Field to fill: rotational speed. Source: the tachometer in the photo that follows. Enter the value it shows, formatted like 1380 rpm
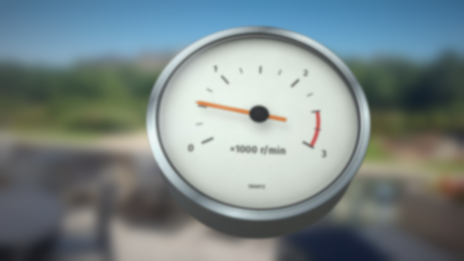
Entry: 500 rpm
